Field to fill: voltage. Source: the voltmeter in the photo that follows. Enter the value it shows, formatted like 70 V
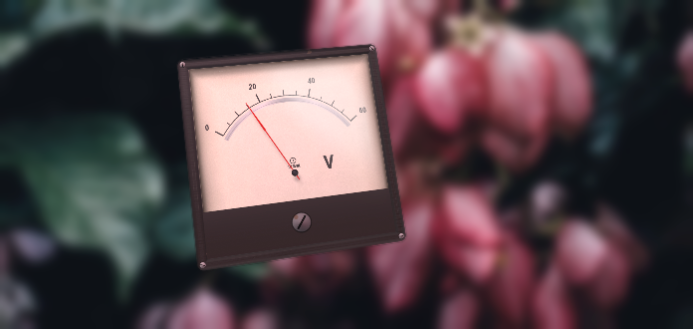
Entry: 15 V
